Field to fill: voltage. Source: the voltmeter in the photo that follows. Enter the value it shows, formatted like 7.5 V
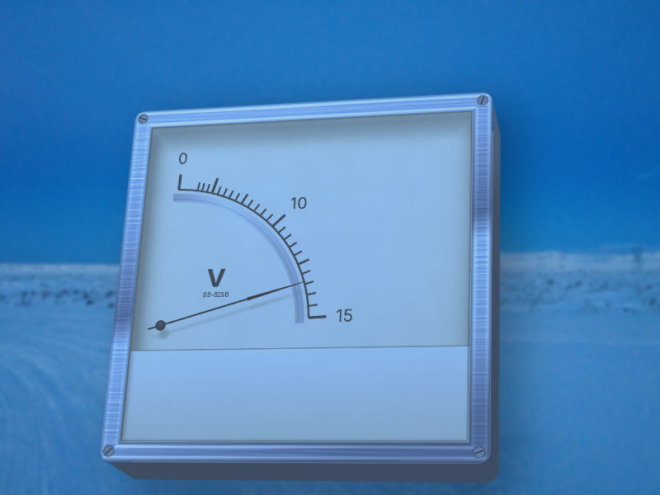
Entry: 13.5 V
